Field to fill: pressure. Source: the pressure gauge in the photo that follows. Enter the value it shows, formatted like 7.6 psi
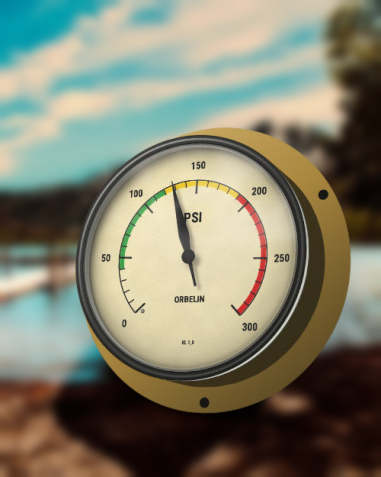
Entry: 130 psi
